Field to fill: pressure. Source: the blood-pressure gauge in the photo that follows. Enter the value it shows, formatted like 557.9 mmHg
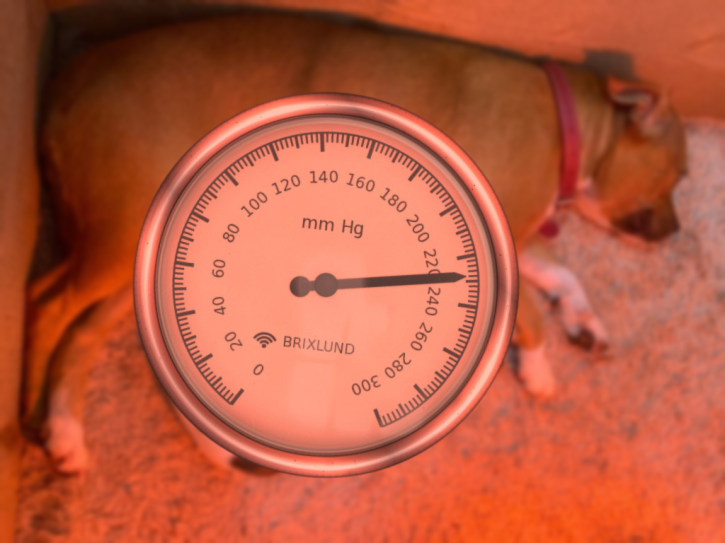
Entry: 228 mmHg
